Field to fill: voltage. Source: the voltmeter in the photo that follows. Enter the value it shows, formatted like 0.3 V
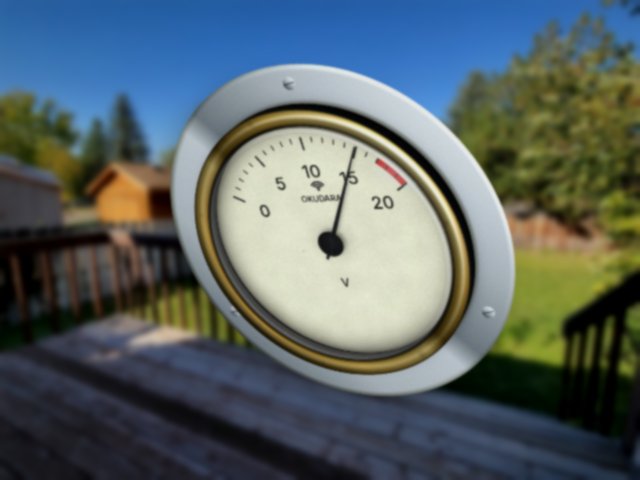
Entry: 15 V
